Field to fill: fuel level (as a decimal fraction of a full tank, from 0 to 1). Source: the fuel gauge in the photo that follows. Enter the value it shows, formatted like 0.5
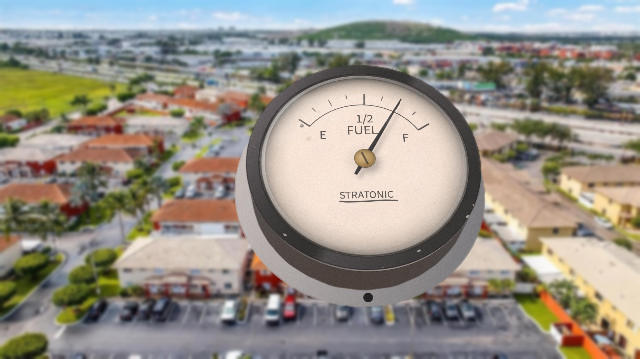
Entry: 0.75
